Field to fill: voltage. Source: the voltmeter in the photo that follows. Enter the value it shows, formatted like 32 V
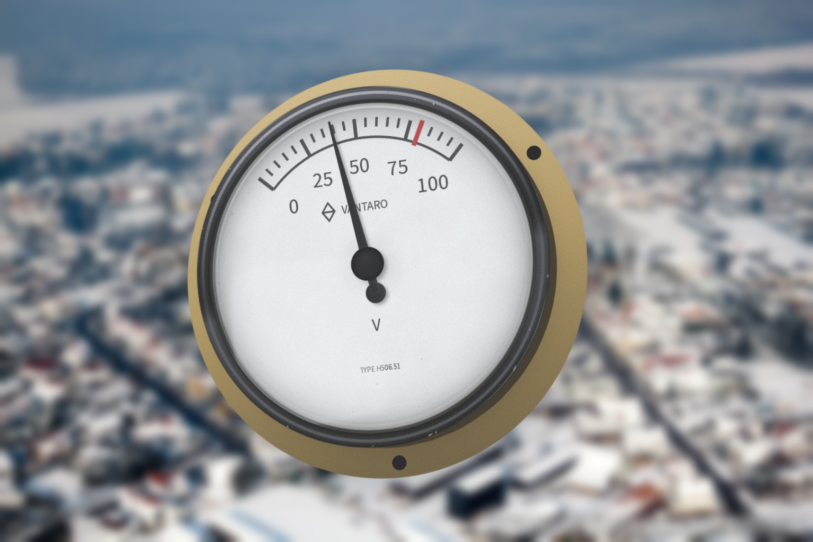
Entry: 40 V
